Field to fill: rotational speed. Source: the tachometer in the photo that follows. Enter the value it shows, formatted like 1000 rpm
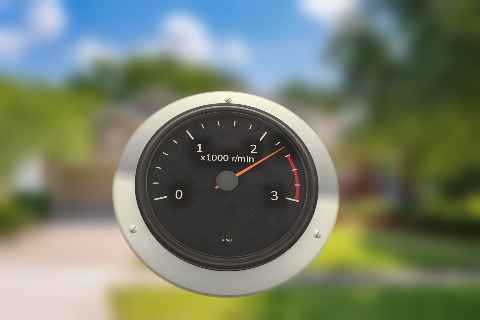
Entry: 2300 rpm
